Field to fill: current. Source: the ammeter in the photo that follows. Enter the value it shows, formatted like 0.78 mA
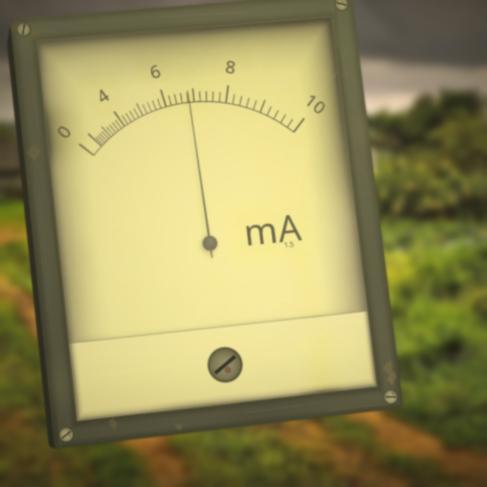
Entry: 6.8 mA
